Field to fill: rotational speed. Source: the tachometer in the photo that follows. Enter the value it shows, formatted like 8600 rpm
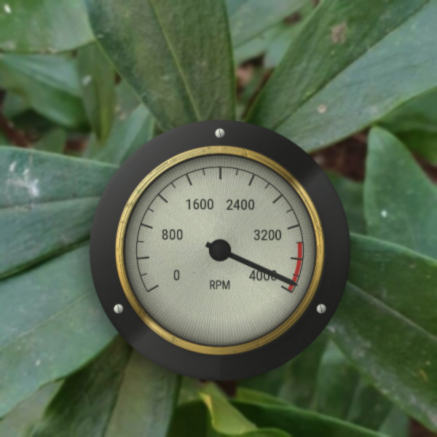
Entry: 3900 rpm
